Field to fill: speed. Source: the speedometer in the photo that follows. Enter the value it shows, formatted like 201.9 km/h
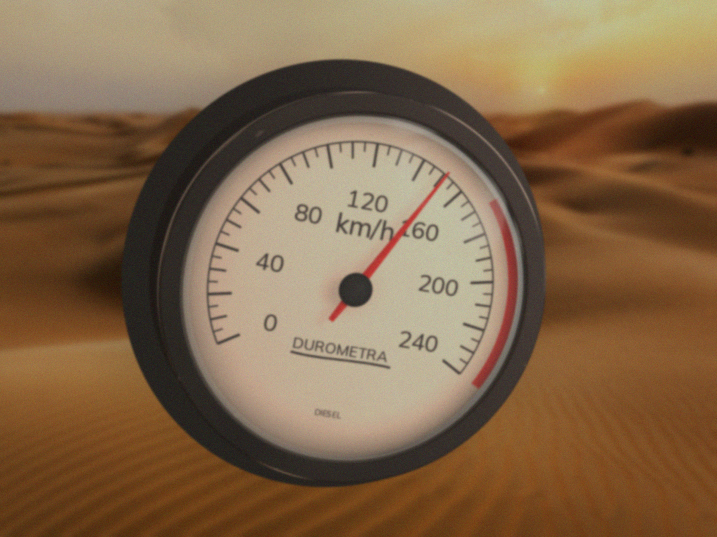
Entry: 150 km/h
